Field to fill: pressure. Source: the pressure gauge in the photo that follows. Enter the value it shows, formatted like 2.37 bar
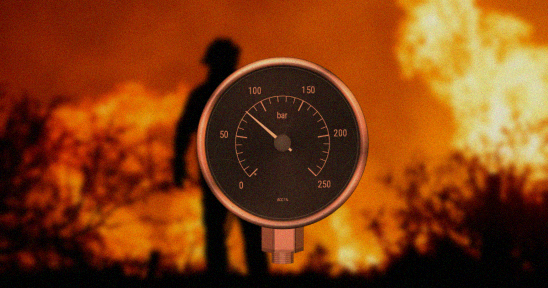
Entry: 80 bar
